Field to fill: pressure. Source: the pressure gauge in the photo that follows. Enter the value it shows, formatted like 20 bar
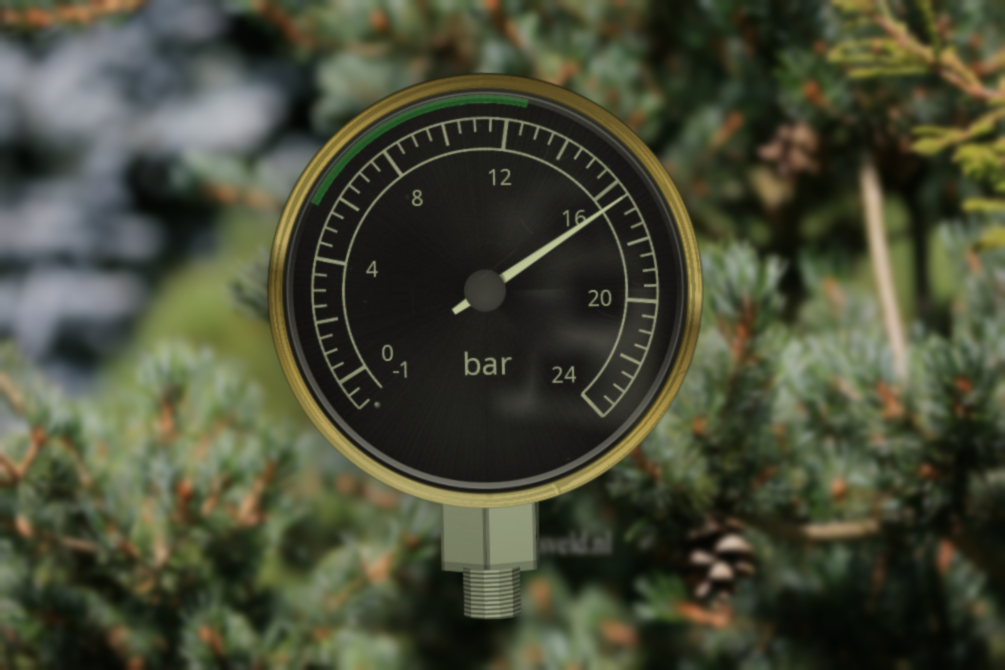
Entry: 16.5 bar
